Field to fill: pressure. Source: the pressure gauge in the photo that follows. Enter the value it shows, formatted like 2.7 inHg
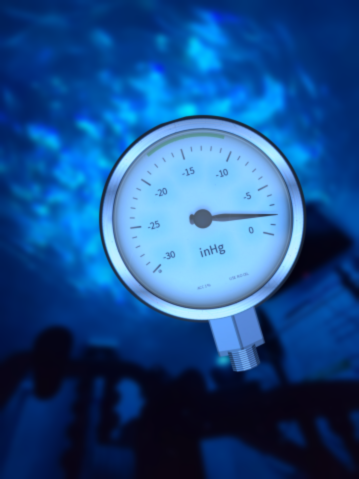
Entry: -2 inHg
